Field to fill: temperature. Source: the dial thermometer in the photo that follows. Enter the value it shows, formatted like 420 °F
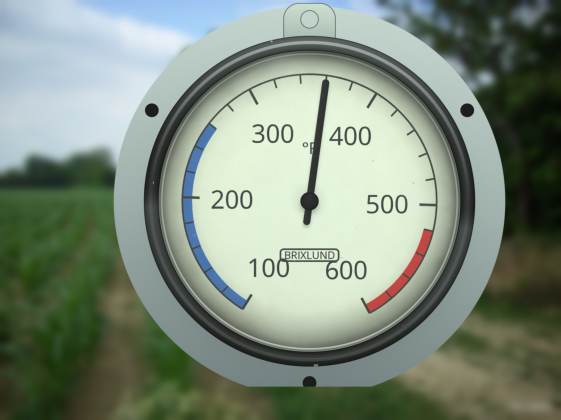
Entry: 360 °F
